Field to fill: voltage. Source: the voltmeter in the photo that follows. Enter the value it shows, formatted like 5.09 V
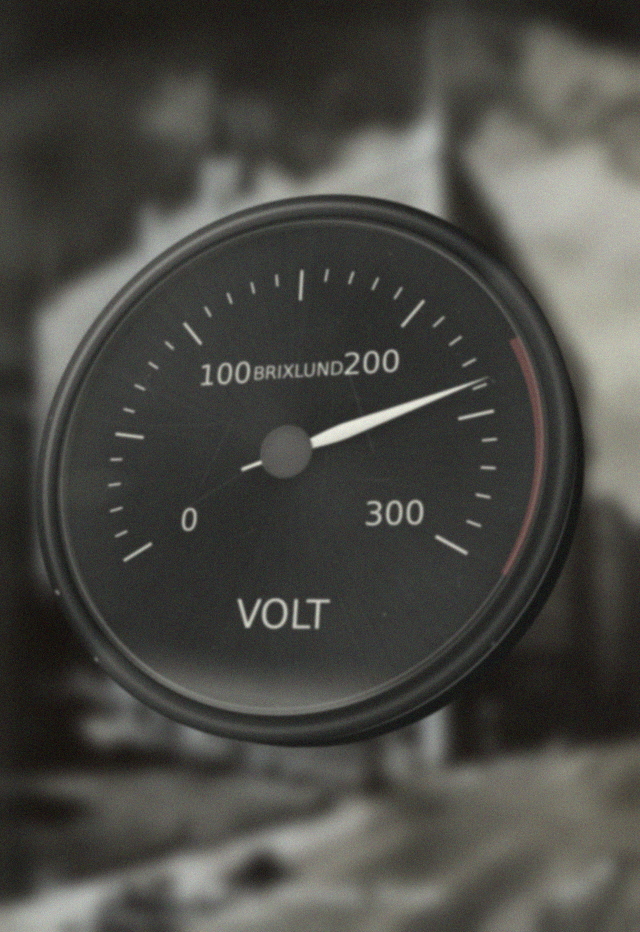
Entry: 240 V
